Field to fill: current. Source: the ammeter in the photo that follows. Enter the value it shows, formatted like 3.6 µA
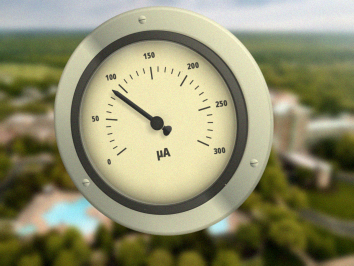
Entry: 90 µA
